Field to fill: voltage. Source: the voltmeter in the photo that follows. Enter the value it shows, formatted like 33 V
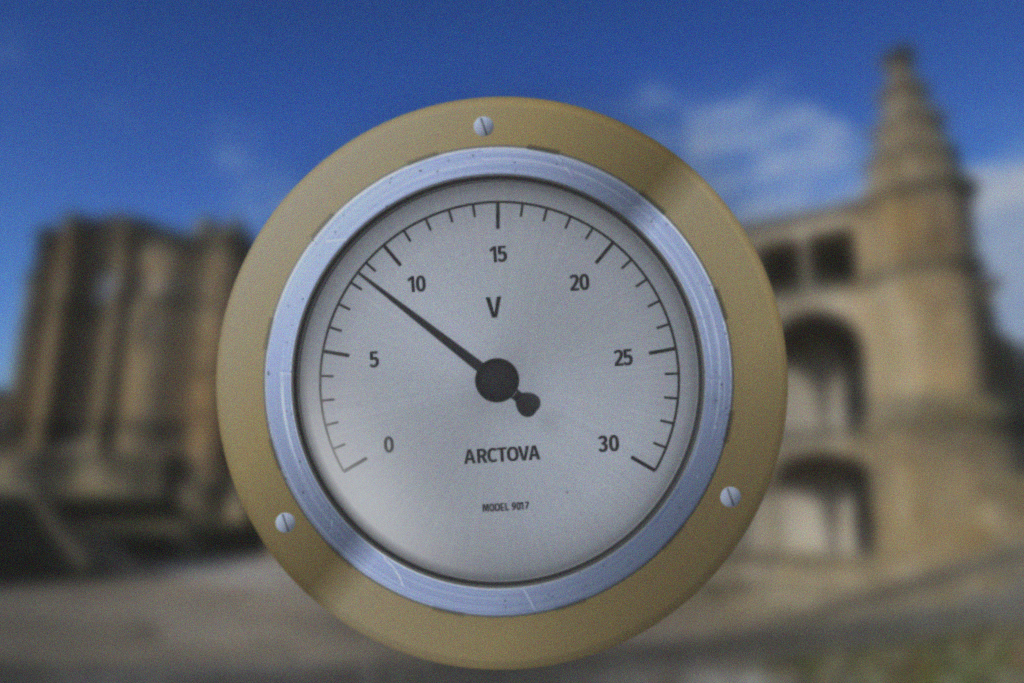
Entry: 8.5 V
